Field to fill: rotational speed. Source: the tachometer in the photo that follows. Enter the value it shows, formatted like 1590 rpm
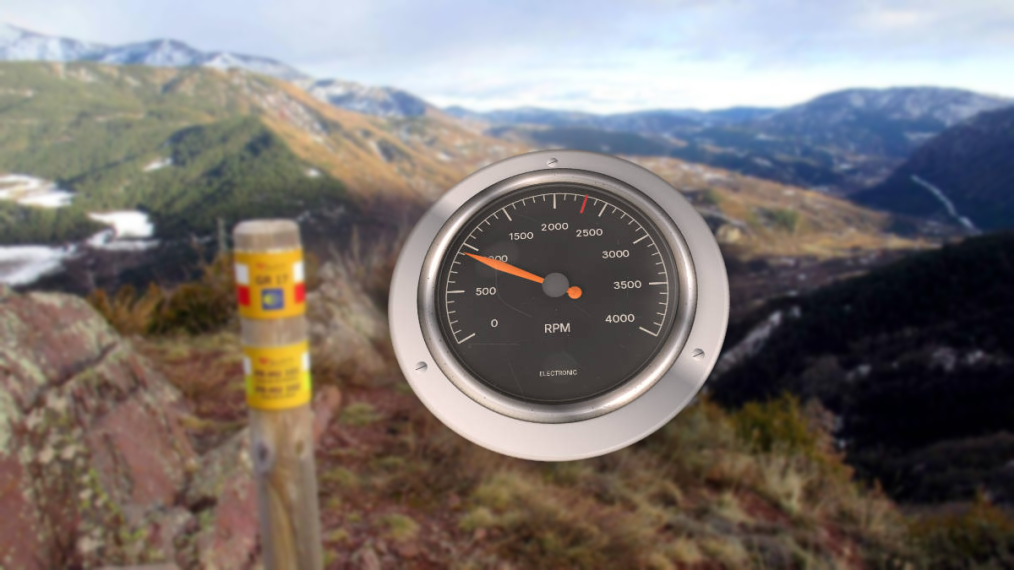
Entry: 900 rpm
